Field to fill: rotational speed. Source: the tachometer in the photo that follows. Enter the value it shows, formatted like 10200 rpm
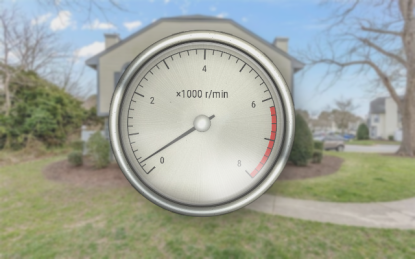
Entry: 300 rpm
